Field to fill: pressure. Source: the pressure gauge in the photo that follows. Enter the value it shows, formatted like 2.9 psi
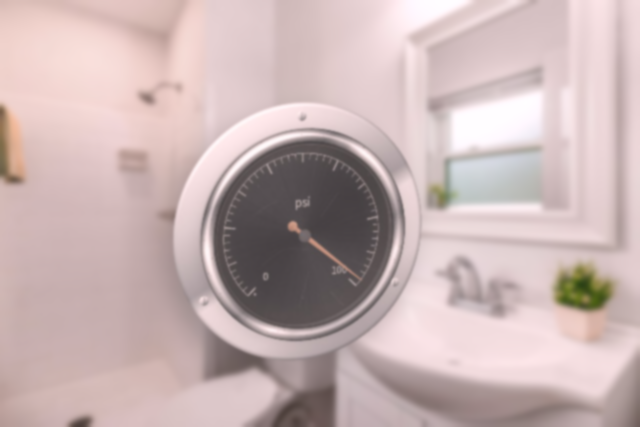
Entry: 98 psi
